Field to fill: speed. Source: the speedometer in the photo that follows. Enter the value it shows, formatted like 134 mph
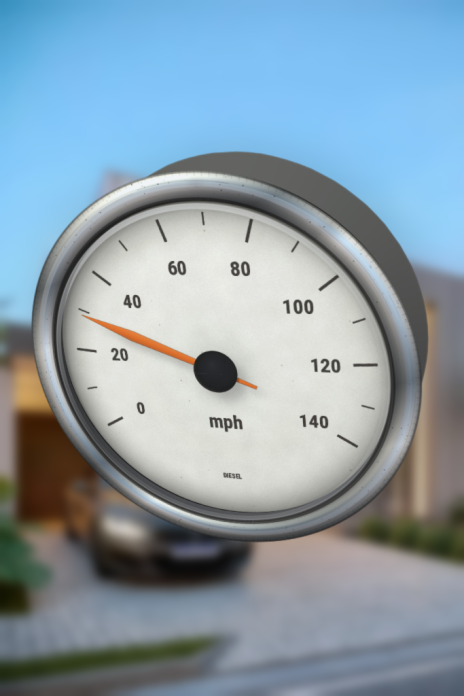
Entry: 30 mph
